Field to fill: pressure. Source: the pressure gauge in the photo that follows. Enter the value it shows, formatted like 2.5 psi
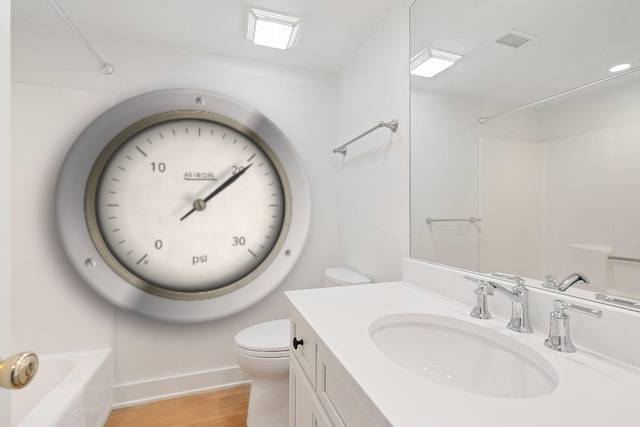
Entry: 20.5 psi
